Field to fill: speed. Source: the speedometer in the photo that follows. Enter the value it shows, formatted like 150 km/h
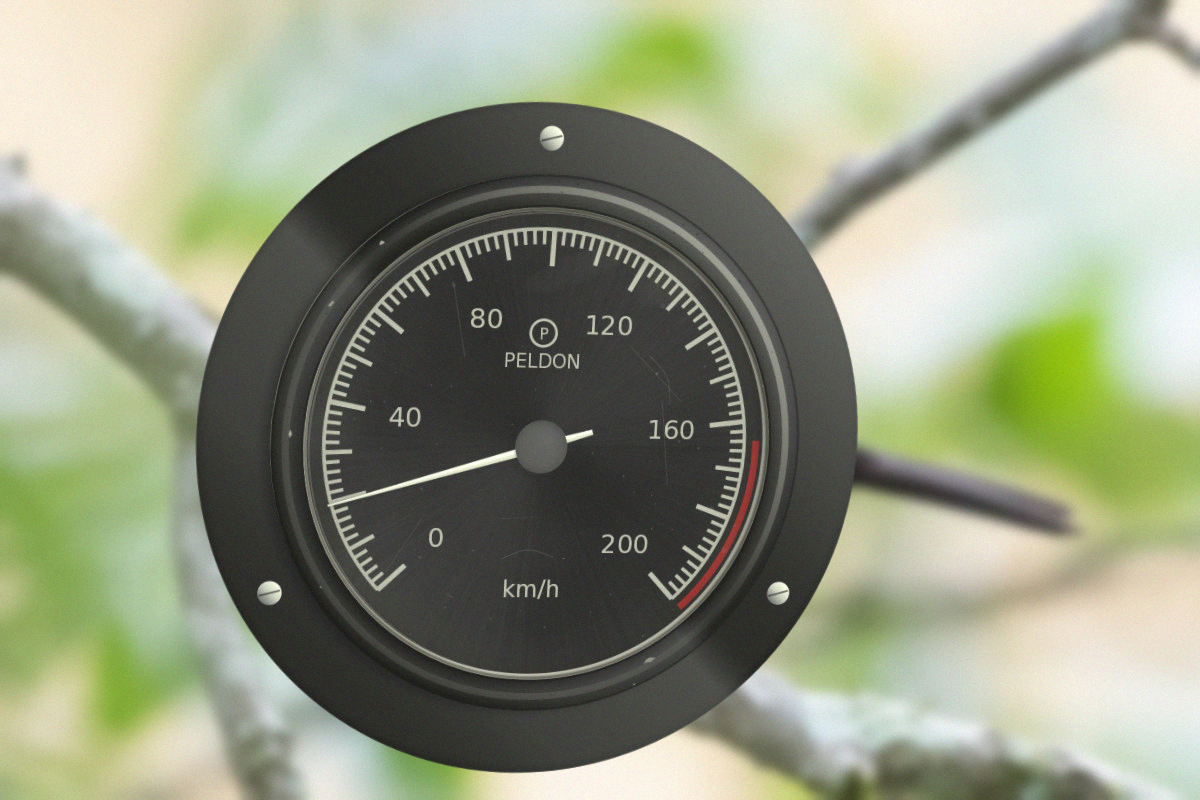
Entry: 20 km/h
